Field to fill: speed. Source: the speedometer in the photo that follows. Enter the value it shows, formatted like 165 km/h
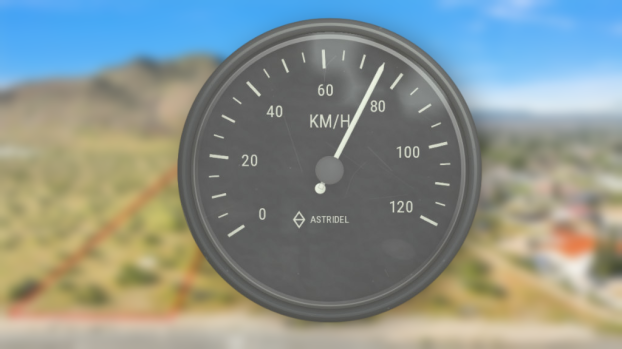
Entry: 75 km/h
